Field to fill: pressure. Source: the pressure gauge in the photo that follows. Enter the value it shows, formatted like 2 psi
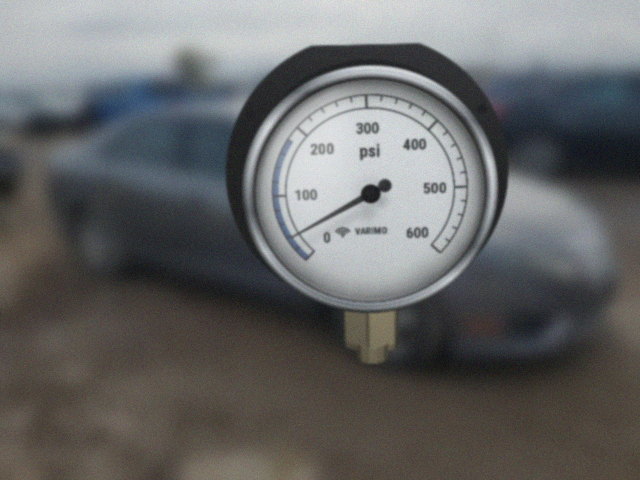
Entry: 40 psi
